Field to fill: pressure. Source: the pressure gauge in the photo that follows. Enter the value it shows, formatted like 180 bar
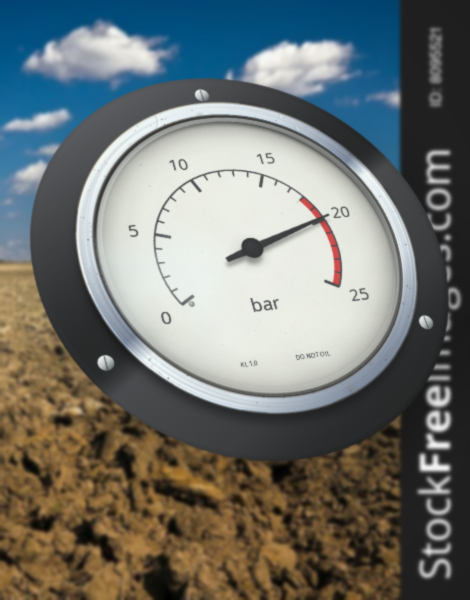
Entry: 20 bar
